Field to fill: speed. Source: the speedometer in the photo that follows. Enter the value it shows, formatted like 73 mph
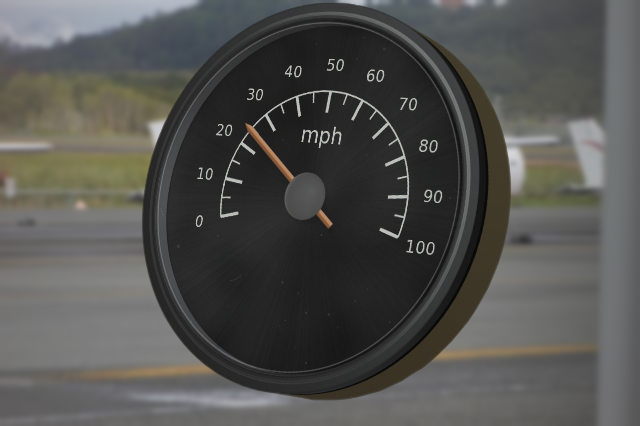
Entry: 25 mph
